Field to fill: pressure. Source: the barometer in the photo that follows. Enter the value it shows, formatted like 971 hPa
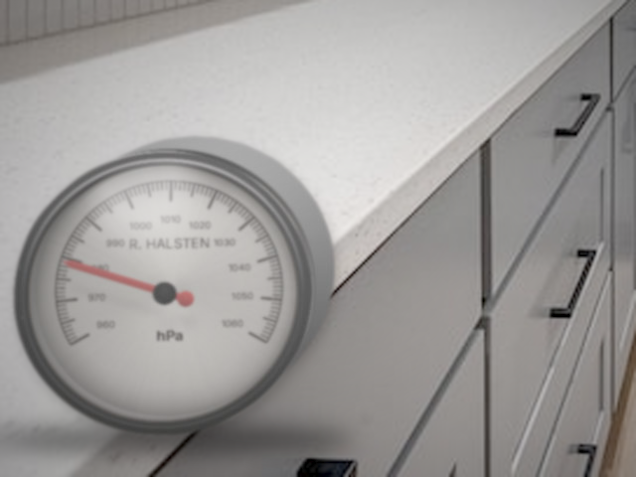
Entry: 980 hPa
